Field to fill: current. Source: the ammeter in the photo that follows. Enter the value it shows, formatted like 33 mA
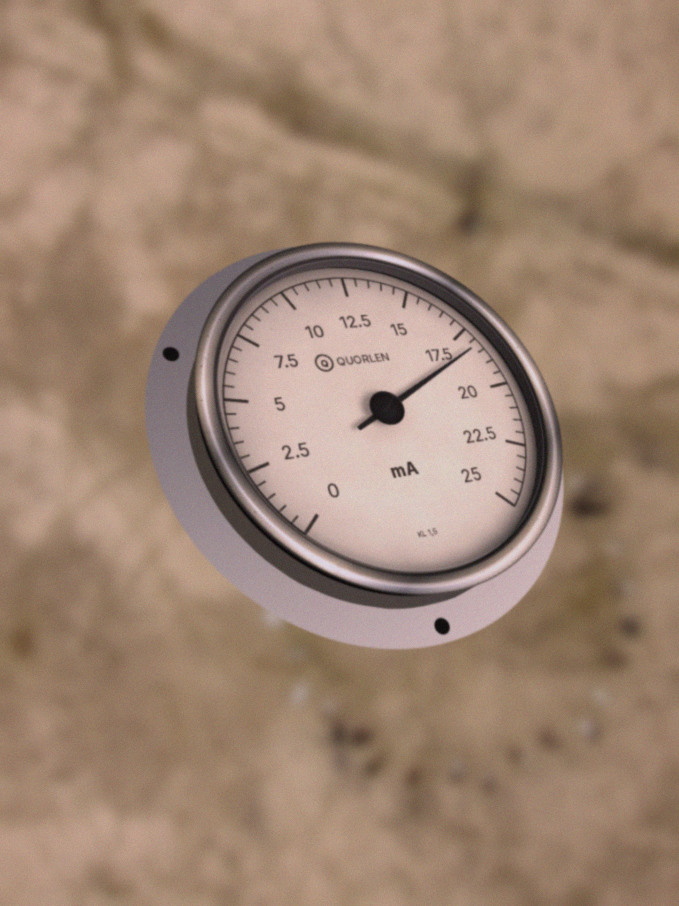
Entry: 18.25 mA
